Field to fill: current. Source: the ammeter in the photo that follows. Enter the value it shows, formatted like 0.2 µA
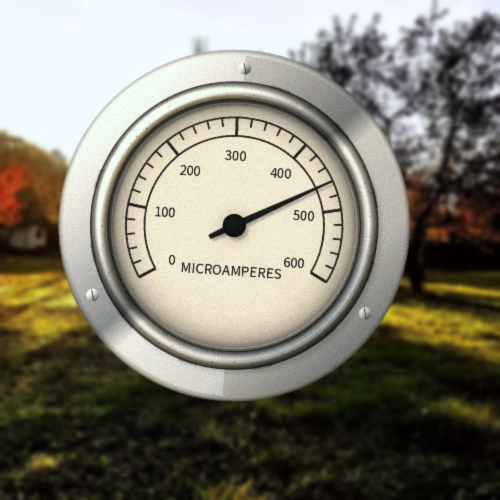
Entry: 460 µA
